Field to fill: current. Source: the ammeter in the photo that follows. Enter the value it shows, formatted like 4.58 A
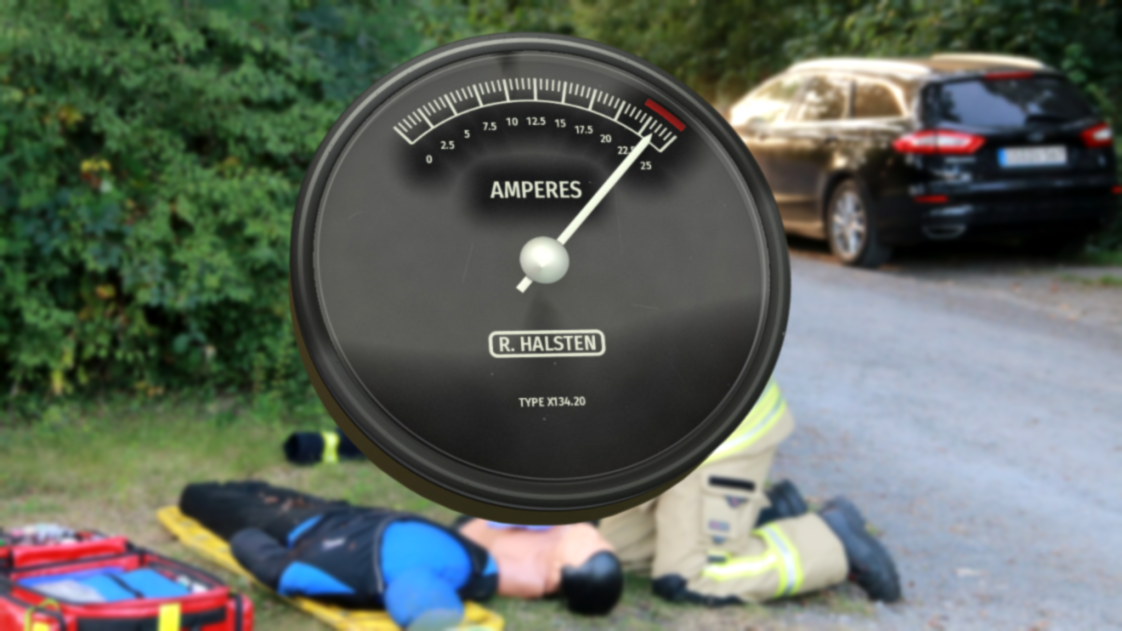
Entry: 23.5 A
